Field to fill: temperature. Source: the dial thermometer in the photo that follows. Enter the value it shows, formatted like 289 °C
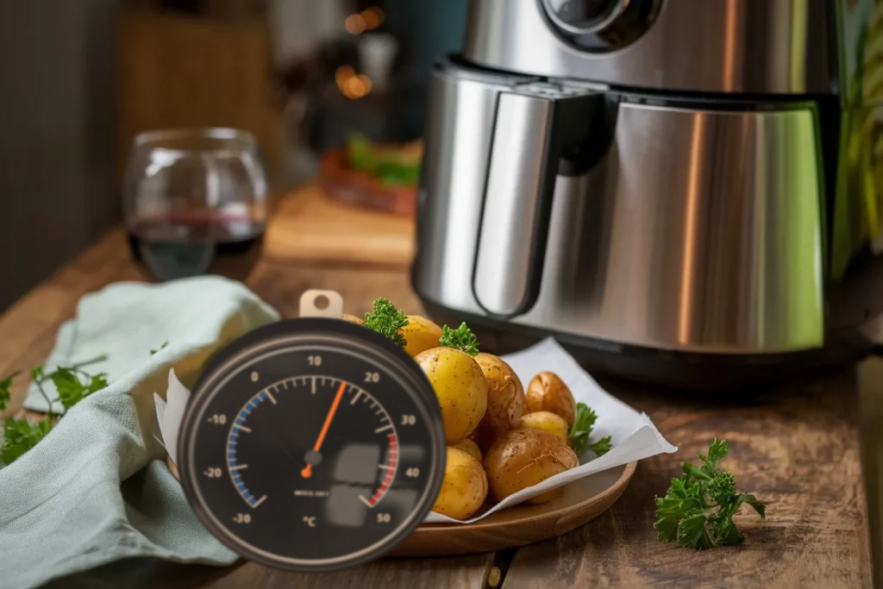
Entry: 16 °C
